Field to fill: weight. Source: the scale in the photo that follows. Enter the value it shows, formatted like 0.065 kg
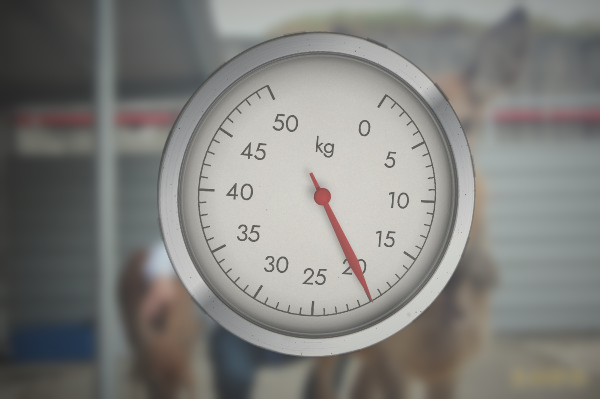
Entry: 20 kg
